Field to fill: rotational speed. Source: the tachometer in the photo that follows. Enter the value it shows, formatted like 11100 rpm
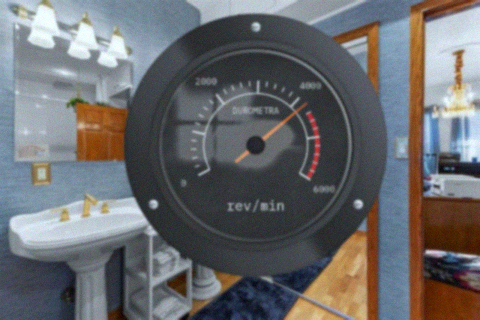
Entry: 4200 rpm
